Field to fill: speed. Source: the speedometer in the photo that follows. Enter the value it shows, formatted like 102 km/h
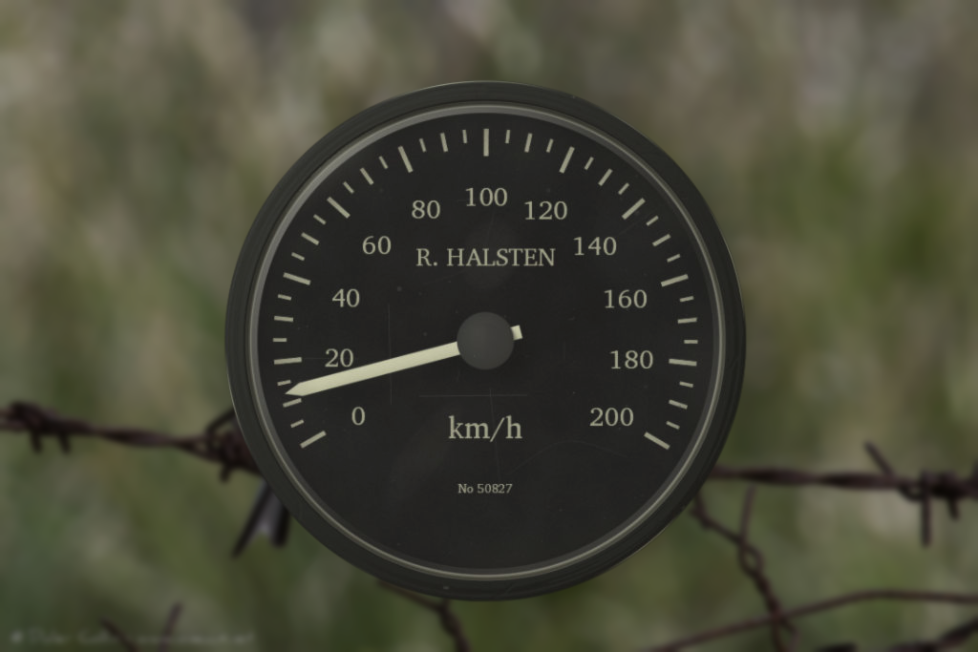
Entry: 12.5 km/h
